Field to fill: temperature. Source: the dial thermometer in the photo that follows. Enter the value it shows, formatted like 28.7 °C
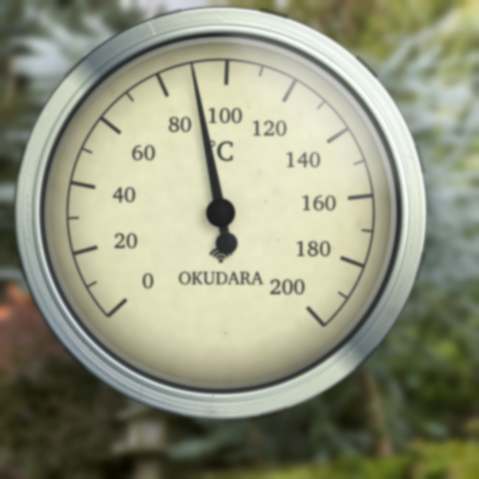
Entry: 90 °C
